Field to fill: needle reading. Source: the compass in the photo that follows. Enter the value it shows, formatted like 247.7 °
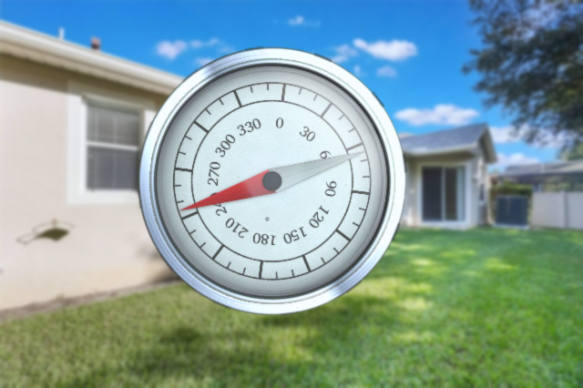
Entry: 245 °
